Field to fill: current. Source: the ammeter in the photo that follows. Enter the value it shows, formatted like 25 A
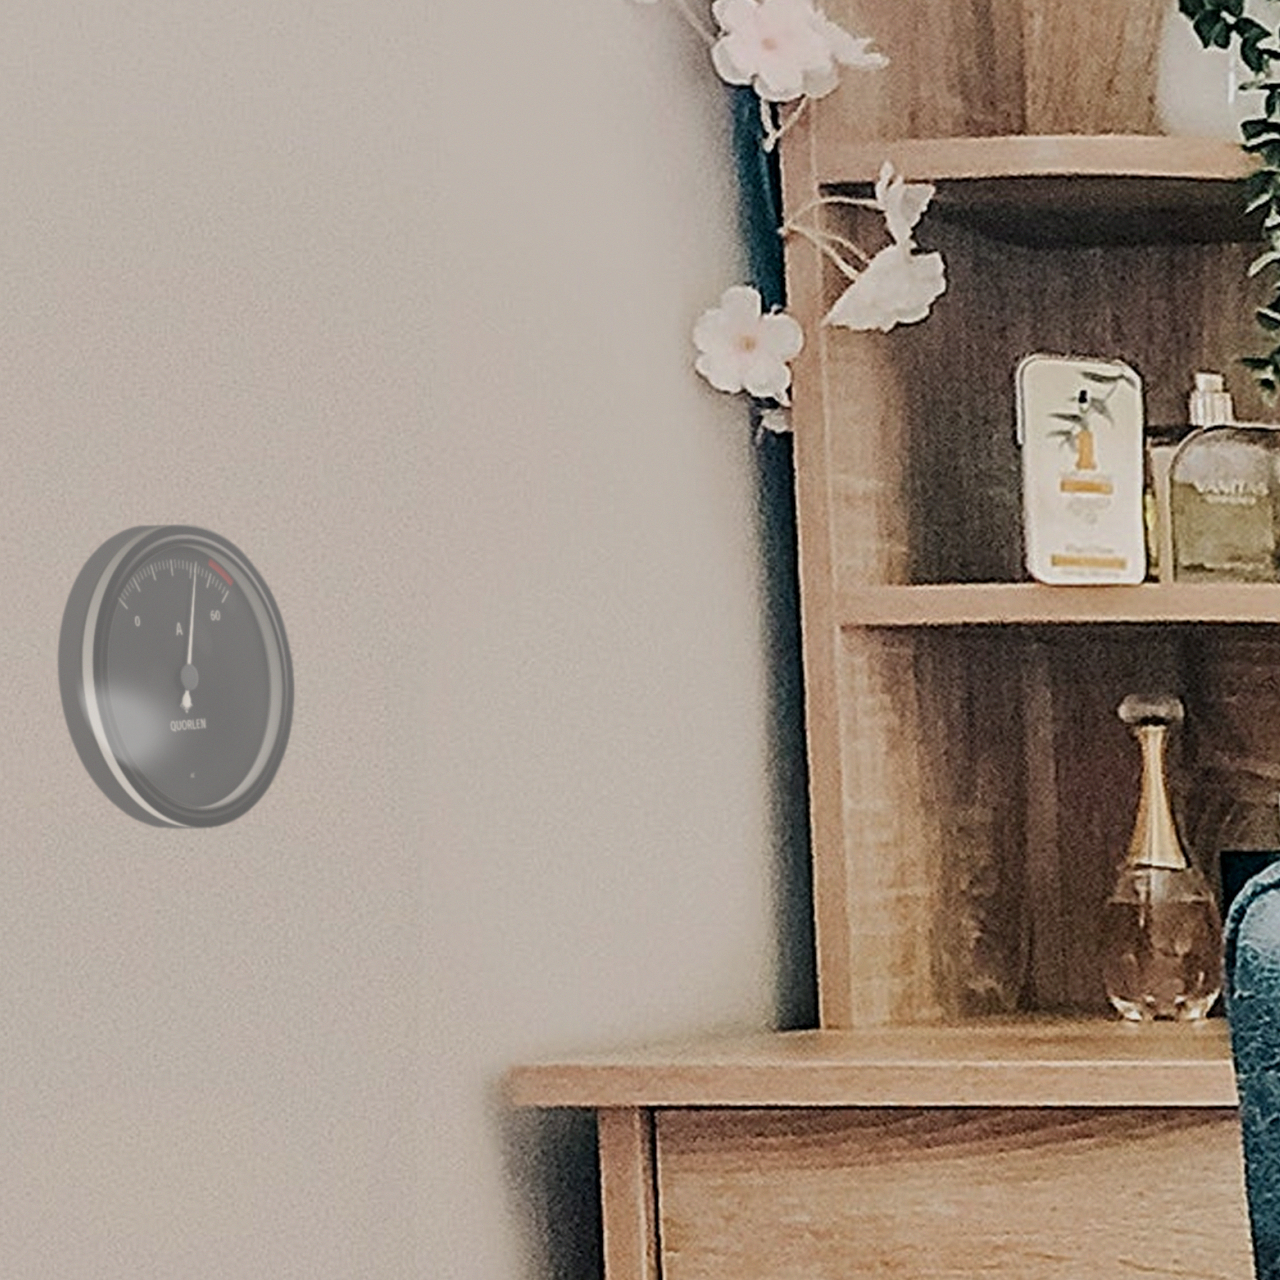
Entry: 40 A
